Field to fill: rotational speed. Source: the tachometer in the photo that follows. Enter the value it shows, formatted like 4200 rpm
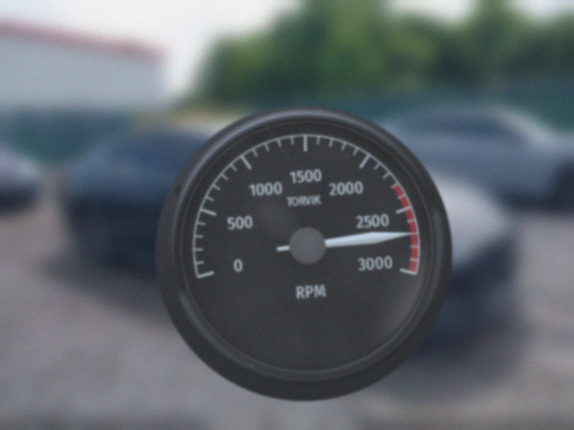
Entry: 2700 rpm
